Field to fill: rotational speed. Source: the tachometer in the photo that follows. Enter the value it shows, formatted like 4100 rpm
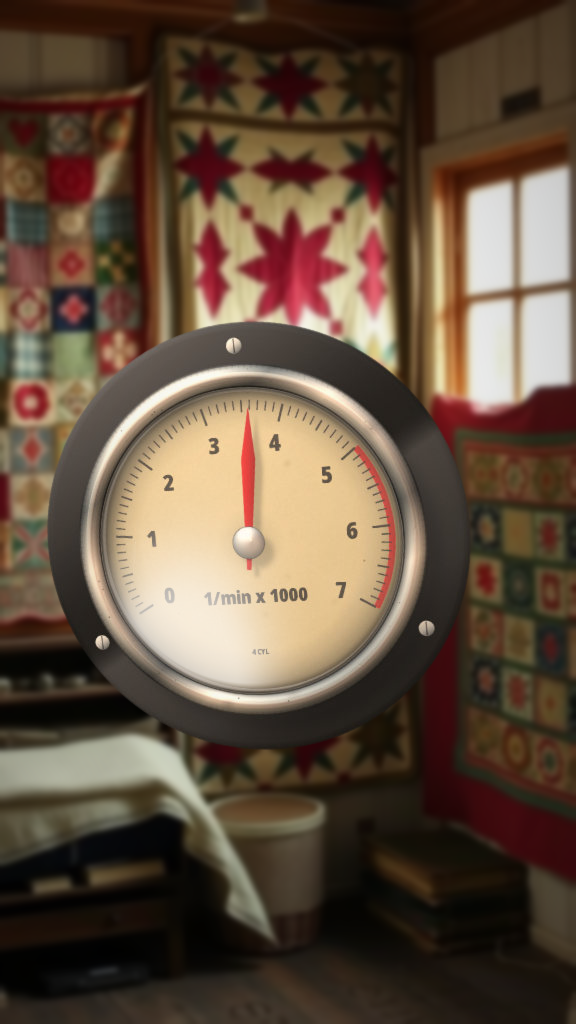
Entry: 3600 rpm
